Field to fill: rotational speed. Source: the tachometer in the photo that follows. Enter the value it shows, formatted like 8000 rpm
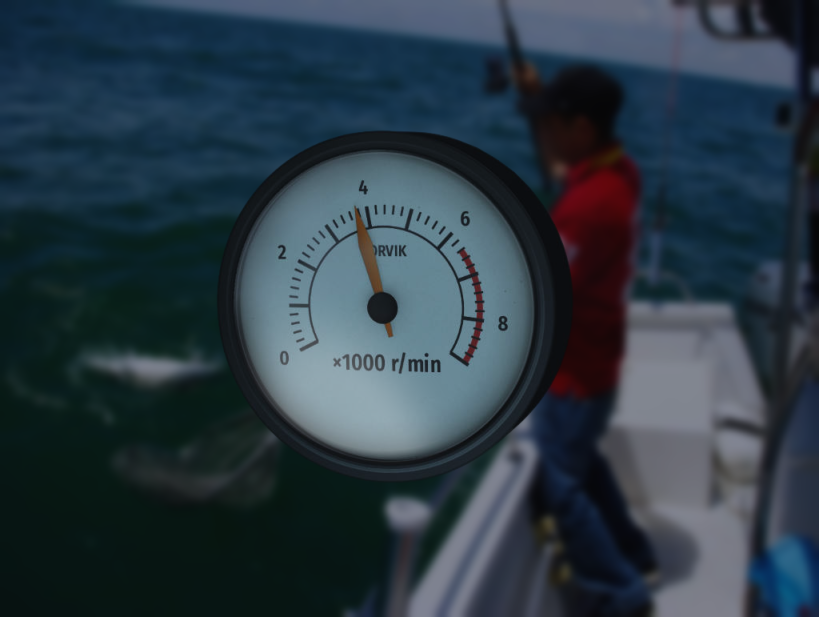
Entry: 3800 rpm
